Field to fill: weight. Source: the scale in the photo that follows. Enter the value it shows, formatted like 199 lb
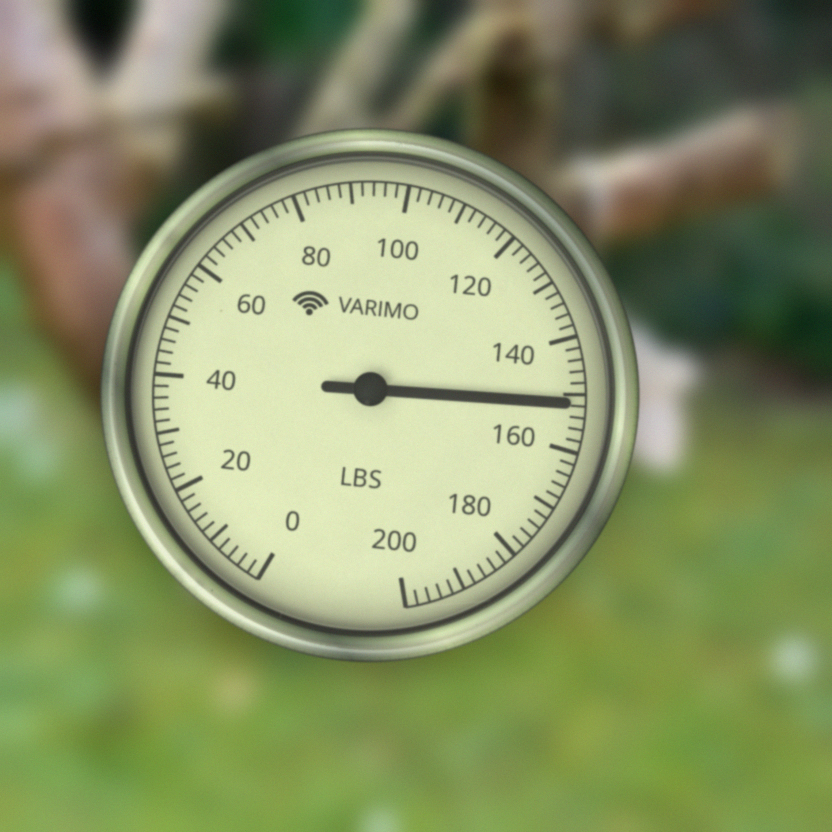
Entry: 152 lb
